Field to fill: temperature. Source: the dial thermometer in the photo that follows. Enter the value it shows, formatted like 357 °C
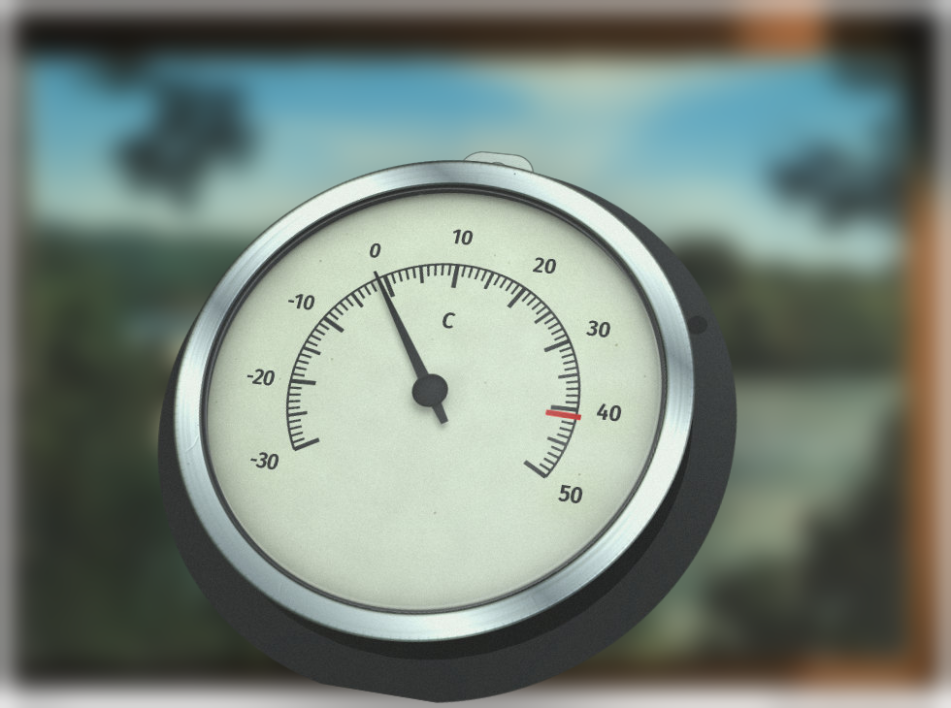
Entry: -1 °C
